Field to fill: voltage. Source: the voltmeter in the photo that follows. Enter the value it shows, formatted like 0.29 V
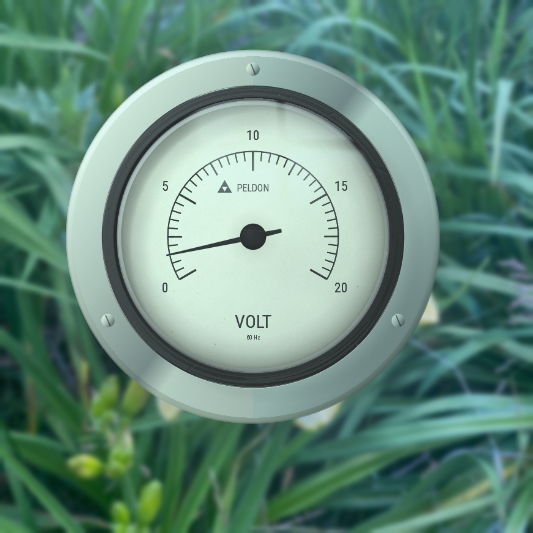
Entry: 1.5 V
